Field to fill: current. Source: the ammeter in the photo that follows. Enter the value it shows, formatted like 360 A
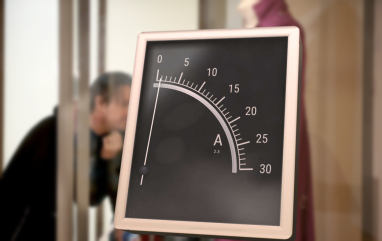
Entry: 1 A
